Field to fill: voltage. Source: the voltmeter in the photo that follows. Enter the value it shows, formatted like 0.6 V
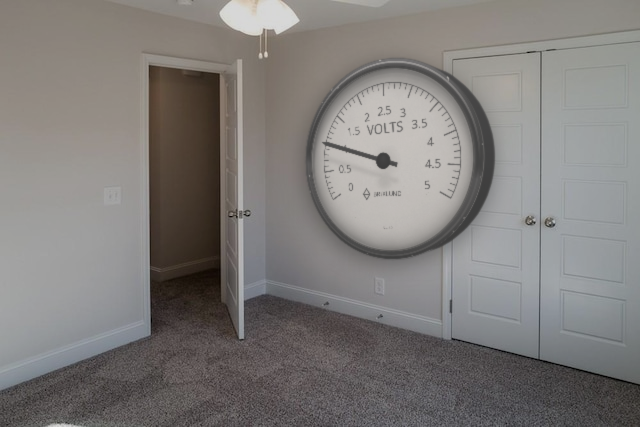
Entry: 1 V
